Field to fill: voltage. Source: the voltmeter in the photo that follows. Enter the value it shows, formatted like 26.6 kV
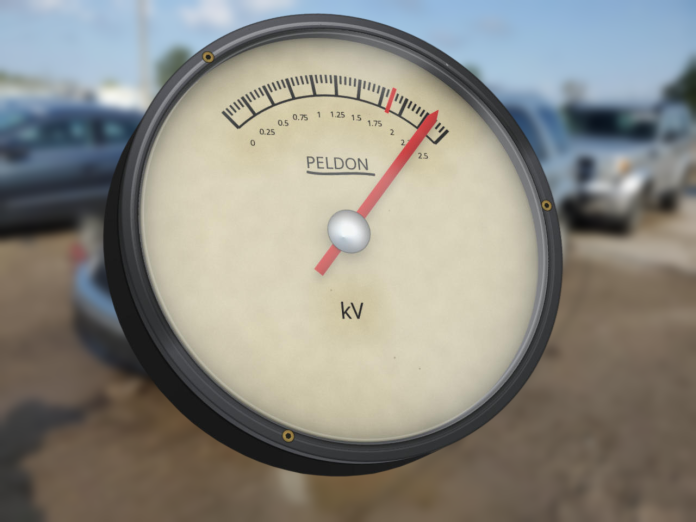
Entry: 2.3 kV
